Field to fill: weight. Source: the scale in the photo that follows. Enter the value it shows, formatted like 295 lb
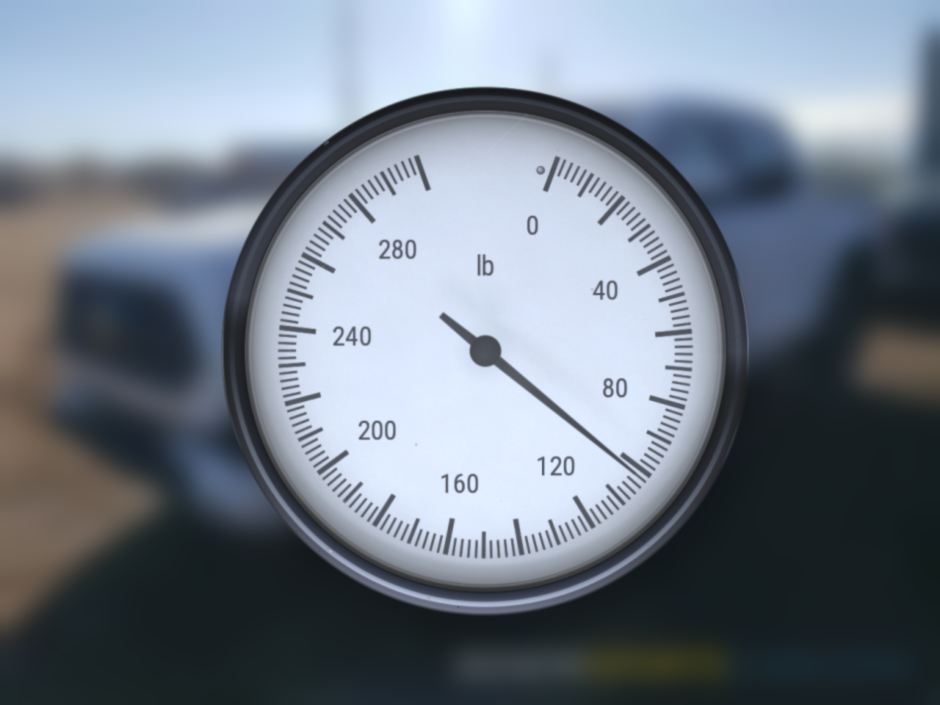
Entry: 102 lb
